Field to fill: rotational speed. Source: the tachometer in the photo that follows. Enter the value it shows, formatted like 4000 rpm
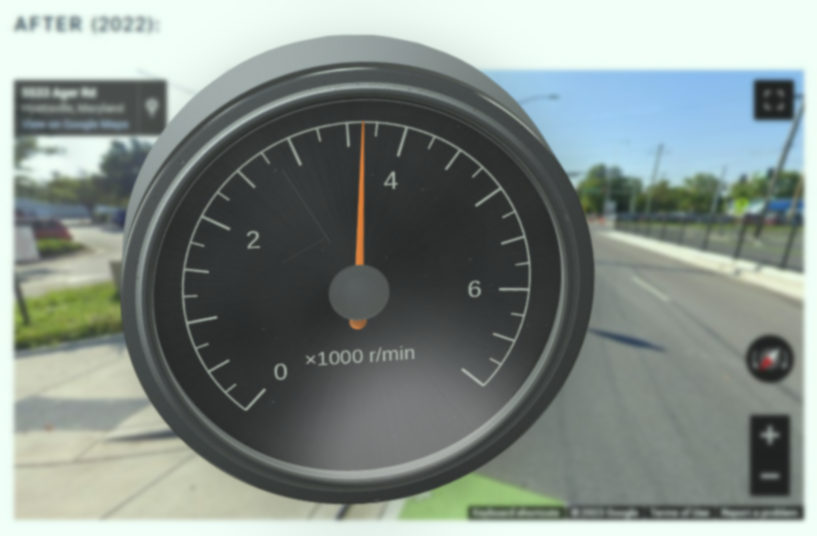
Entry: 3625 rpm
